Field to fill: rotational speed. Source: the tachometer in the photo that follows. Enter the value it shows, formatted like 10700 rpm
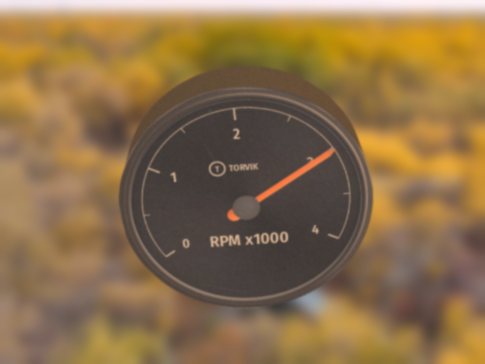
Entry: 3000 rpm
